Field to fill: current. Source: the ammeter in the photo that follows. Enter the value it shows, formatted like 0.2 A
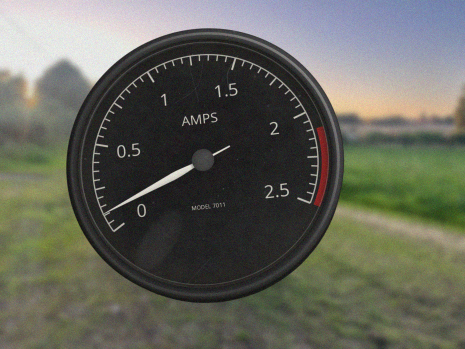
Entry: 0.1 A
